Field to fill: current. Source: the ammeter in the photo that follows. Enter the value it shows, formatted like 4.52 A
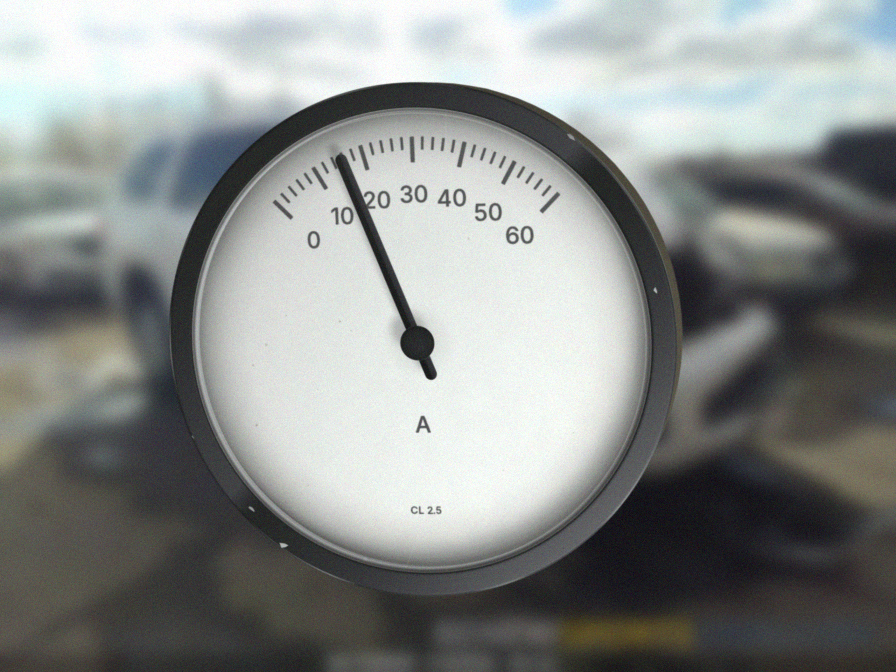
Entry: 16 A
